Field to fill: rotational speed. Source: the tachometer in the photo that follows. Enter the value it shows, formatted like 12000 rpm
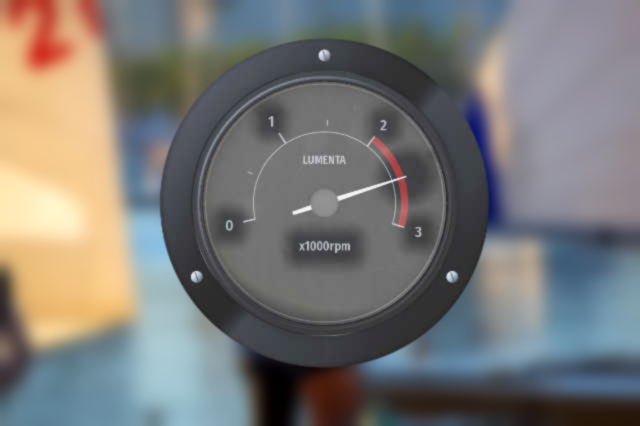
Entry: 2500 rpm
